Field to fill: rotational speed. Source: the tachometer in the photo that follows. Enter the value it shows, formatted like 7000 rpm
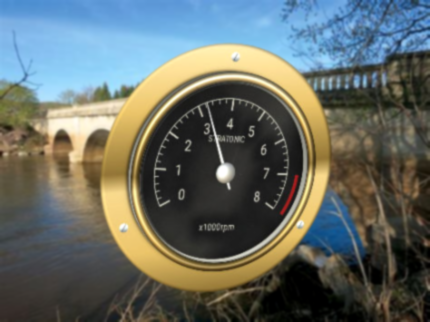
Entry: 3200 rpm
